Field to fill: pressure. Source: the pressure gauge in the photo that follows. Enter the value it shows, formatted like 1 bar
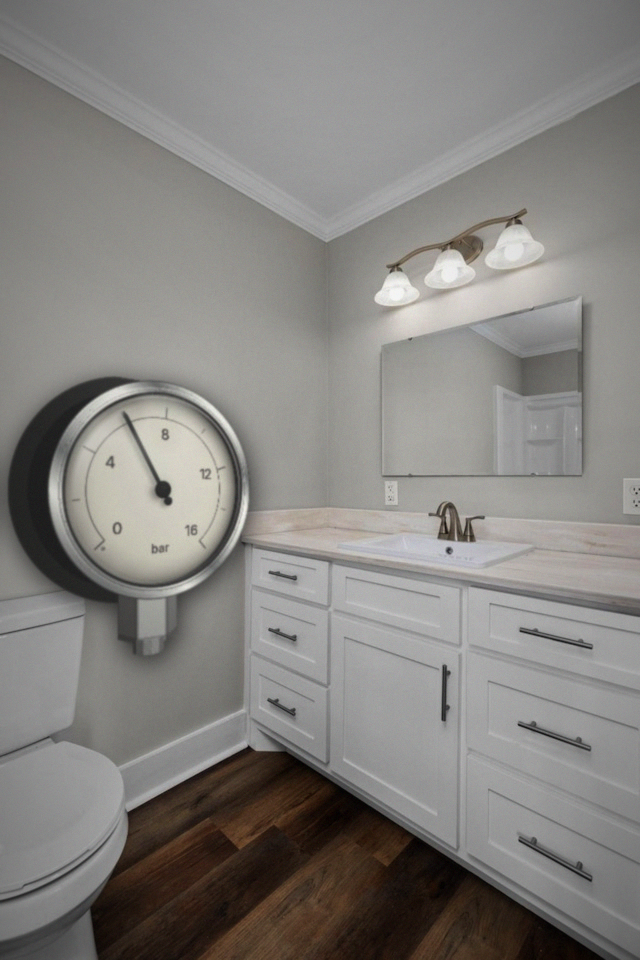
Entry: 6 bar
